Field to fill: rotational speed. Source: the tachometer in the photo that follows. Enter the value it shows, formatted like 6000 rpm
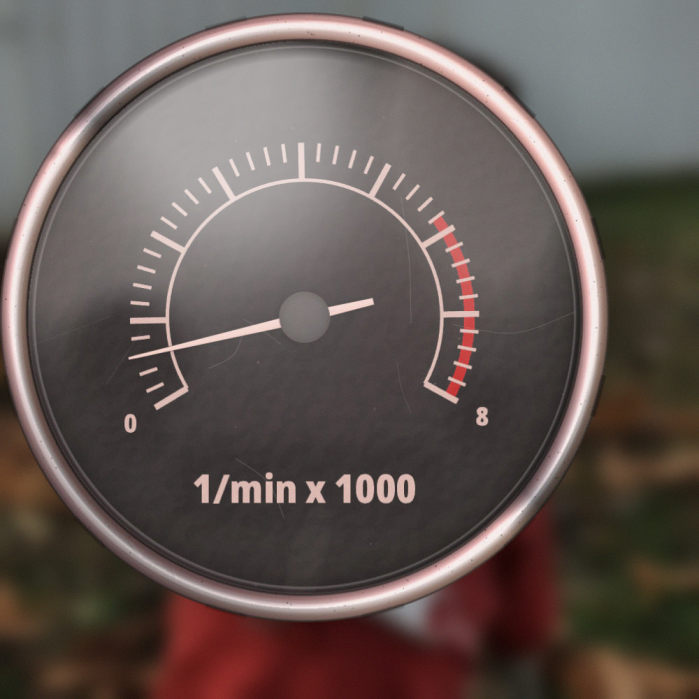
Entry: 600 rpm
